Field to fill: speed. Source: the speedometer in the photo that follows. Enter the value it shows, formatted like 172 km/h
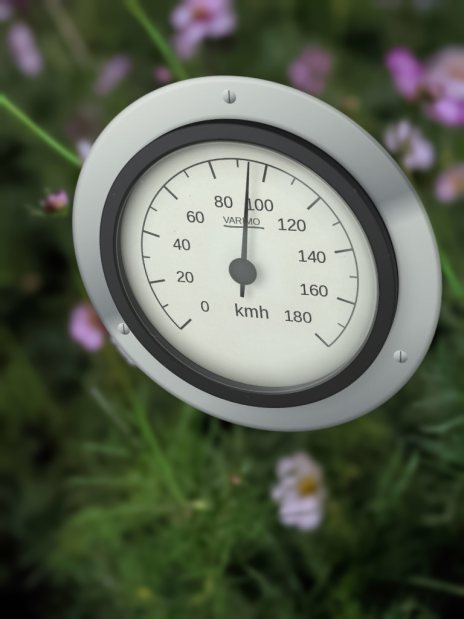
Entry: 95 km/h
